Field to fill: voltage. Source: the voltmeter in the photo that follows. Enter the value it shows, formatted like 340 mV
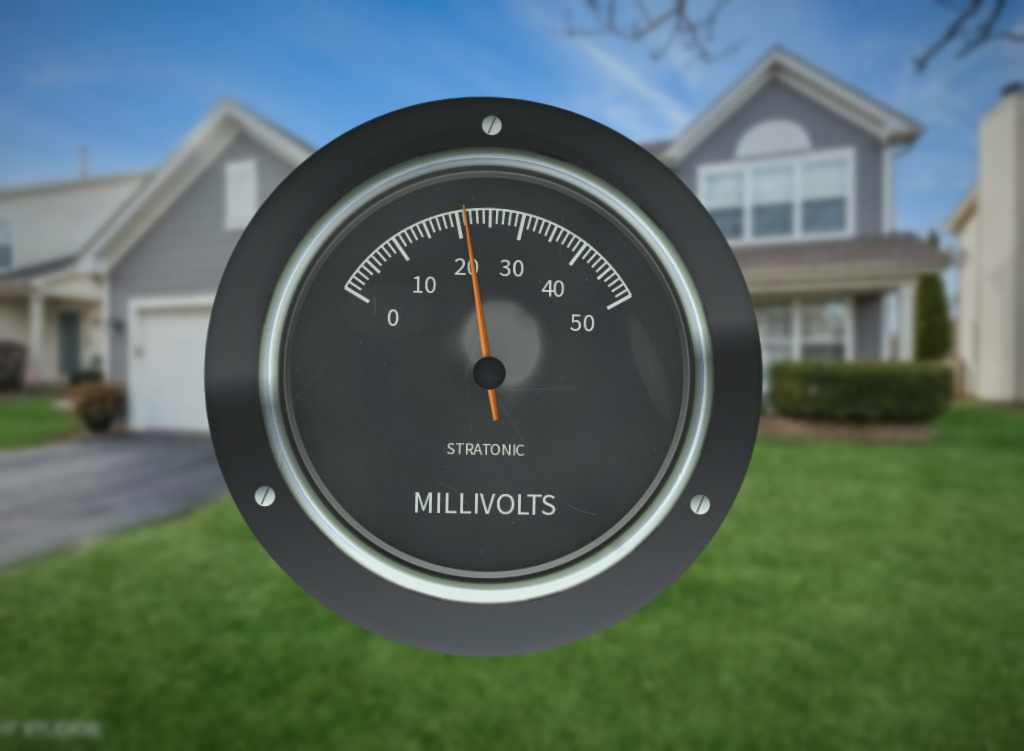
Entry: 21 mV
